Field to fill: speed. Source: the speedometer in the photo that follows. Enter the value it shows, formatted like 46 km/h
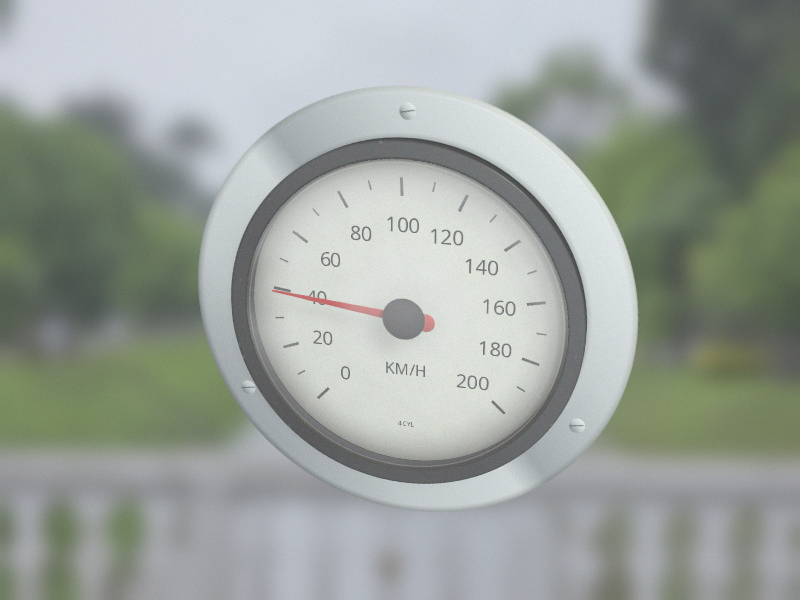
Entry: 40 km/h
